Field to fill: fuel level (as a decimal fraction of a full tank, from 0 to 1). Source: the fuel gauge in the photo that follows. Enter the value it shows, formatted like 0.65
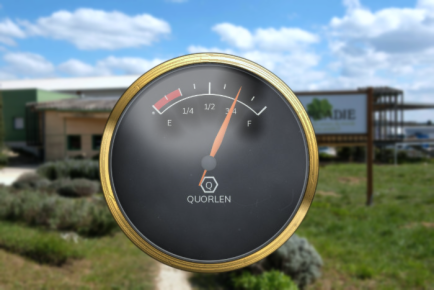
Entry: 0.75
